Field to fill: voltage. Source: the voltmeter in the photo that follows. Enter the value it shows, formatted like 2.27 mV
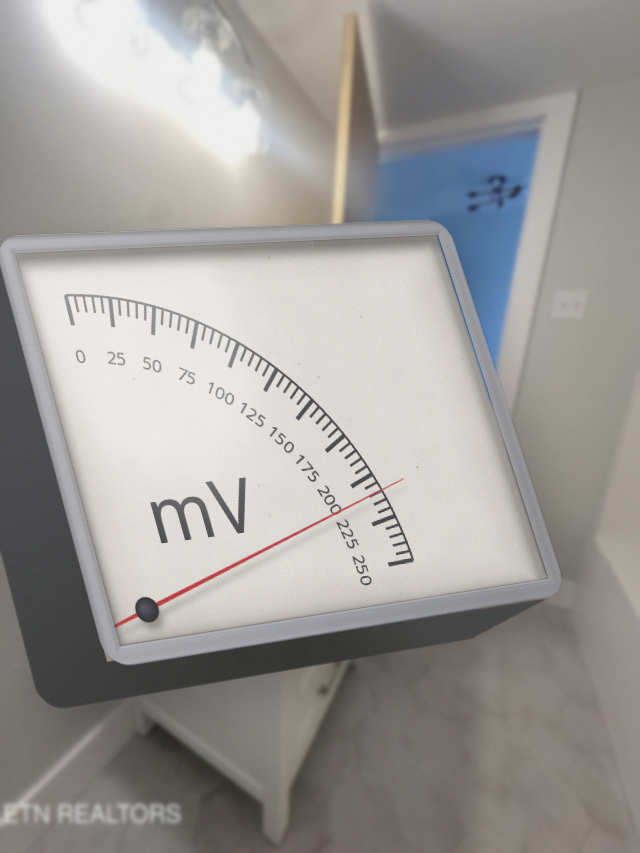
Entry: 210 mV
